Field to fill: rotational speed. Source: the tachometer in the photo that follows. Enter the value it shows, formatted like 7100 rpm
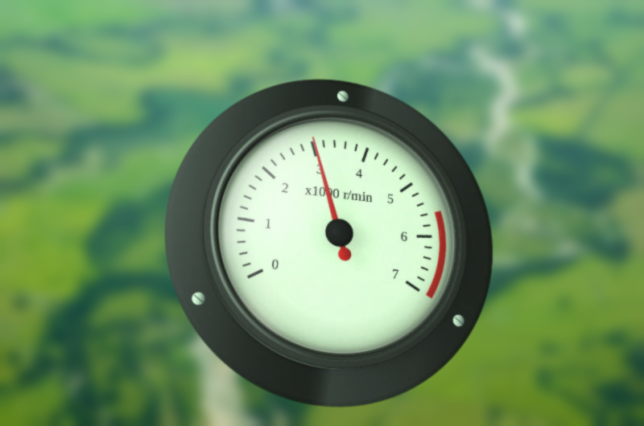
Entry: 3000 rpm
